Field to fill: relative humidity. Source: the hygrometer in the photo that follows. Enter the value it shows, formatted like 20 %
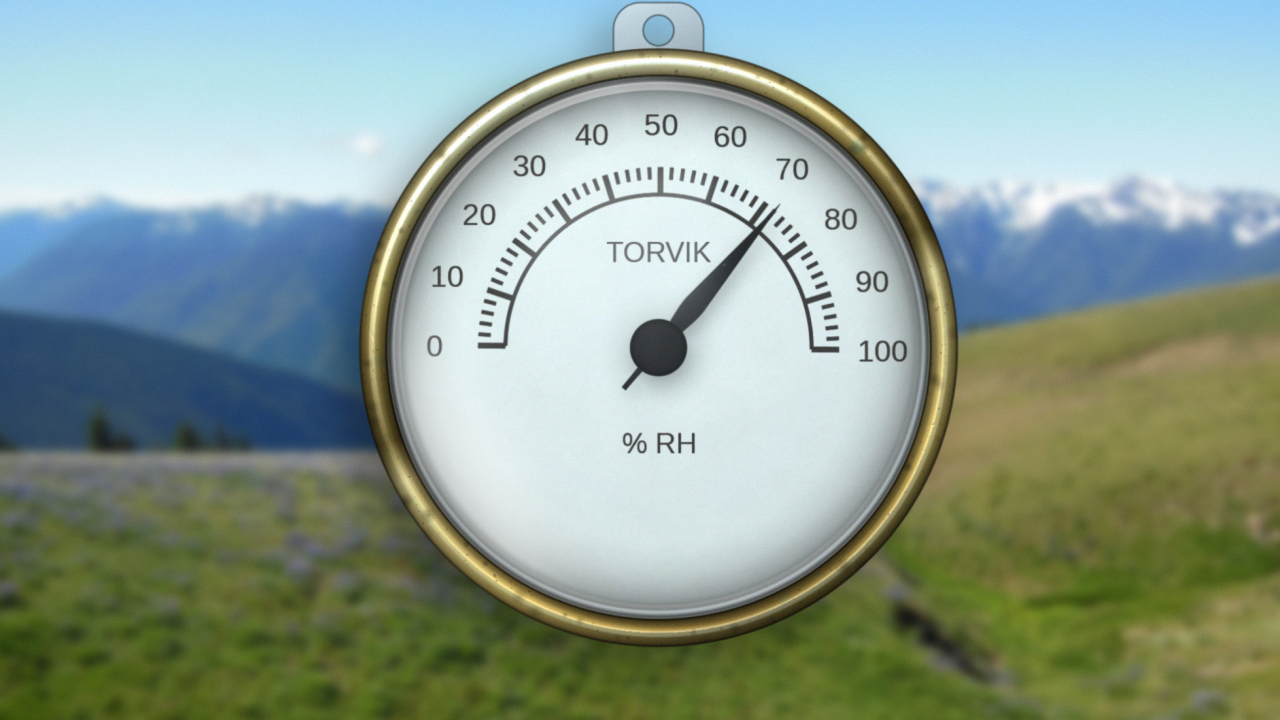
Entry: 72 %
